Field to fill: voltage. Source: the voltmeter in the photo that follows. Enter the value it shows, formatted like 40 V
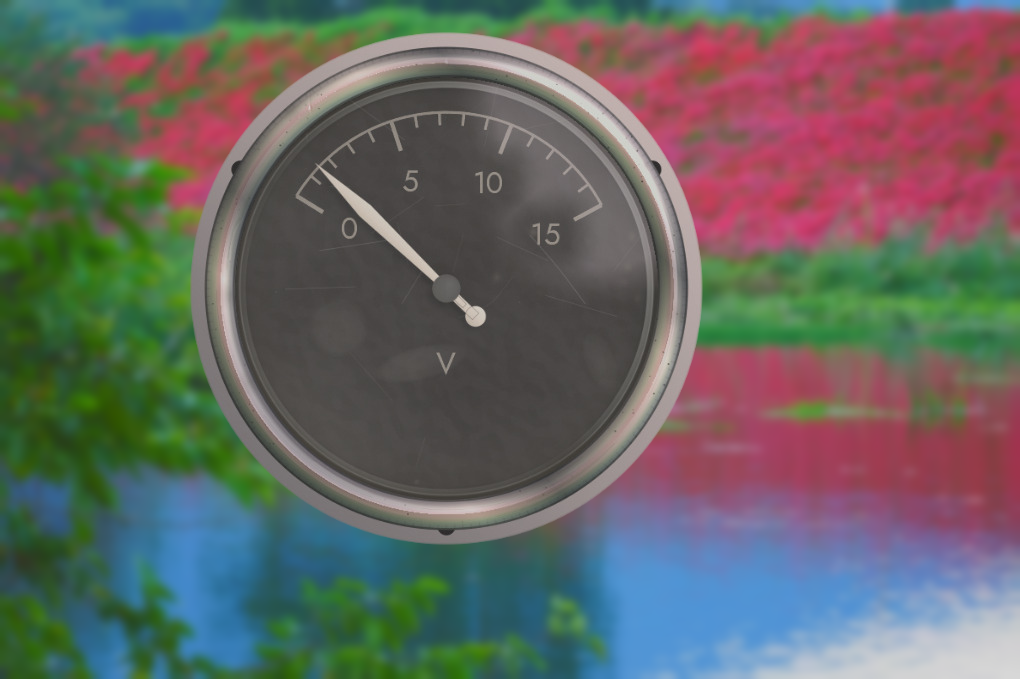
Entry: 1.5 V
